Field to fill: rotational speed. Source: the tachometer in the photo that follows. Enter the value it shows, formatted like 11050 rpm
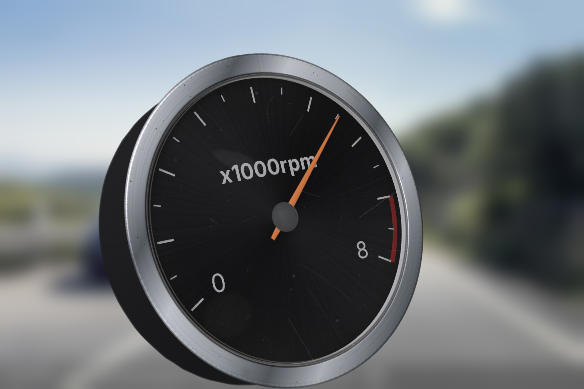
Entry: 5500 rpm
